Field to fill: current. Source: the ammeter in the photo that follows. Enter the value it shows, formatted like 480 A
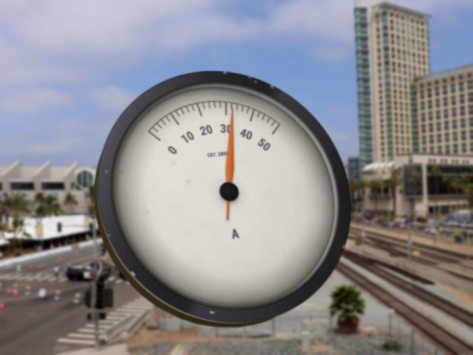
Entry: 32 A
